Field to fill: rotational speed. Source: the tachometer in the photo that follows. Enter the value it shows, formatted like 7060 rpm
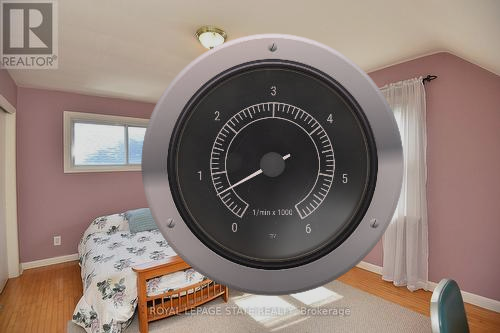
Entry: 600 rpm
